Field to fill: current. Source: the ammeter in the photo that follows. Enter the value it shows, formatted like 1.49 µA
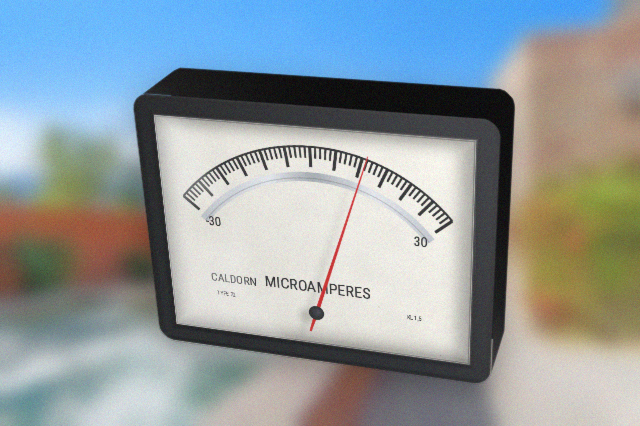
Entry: 11 µA
